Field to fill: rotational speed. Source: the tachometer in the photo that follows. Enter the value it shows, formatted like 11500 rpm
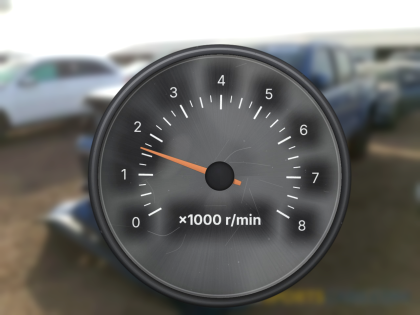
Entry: 1625 rpm
